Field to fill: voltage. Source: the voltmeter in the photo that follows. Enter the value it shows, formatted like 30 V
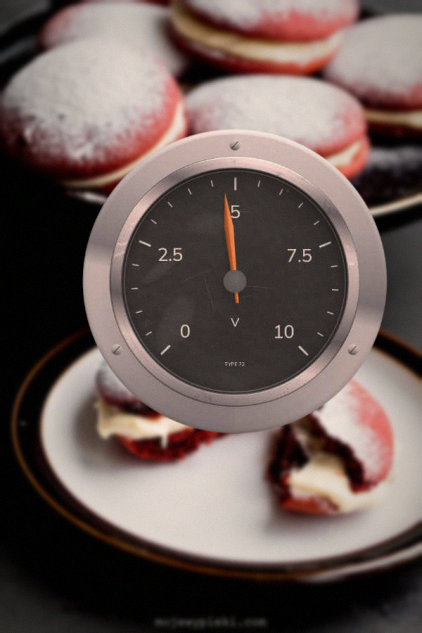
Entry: 4.75 V
